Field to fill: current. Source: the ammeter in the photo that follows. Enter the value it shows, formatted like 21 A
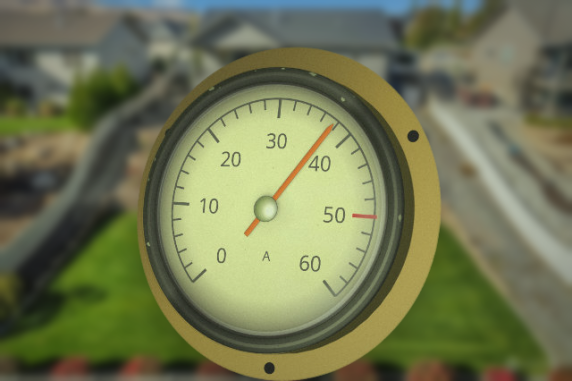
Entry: 38 A
